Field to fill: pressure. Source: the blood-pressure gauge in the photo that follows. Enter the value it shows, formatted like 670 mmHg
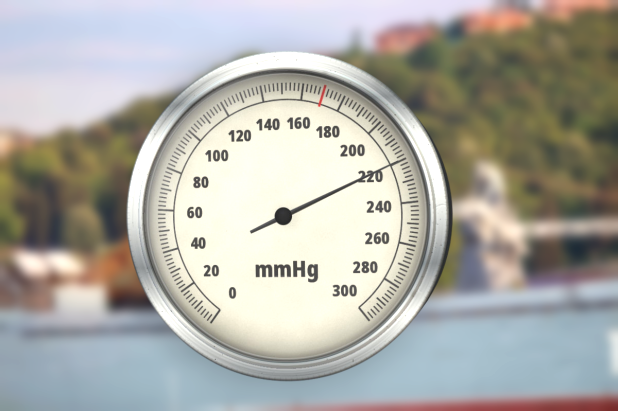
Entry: 220 mmHg
